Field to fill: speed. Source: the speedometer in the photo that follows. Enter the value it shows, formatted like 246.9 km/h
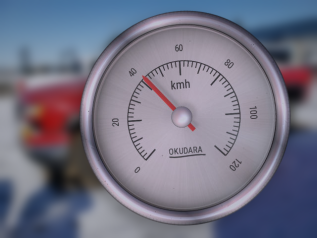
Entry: 42 km/h
